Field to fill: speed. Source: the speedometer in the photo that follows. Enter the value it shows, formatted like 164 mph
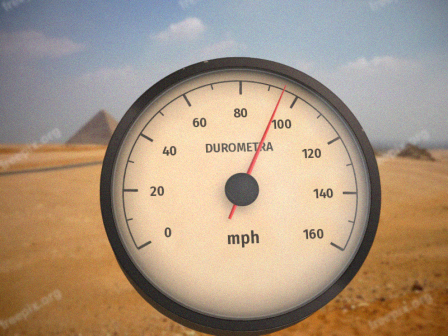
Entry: 95 mph
